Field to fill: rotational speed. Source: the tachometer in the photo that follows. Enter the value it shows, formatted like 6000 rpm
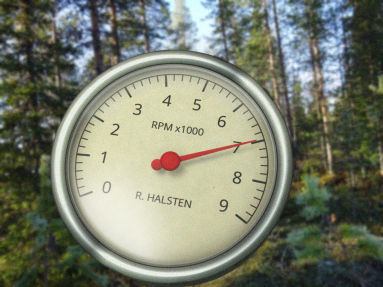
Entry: 7000 rpm
